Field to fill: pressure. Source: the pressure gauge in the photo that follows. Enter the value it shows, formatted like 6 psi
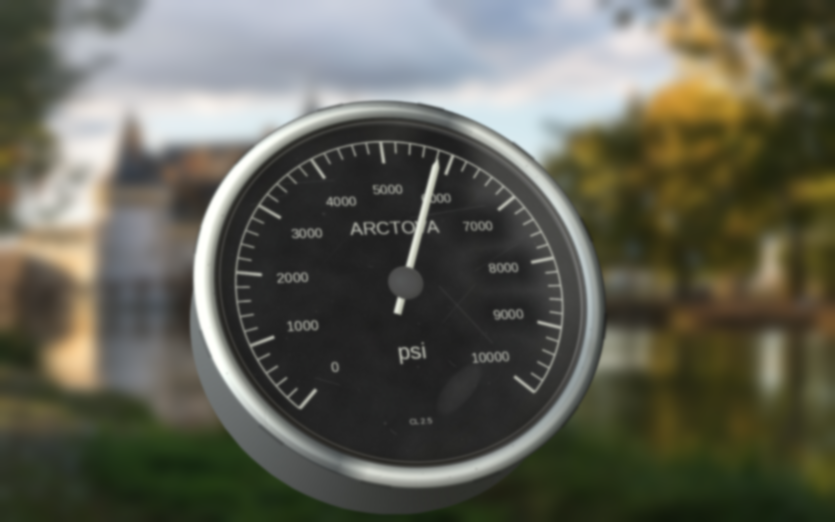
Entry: 5800 psi
